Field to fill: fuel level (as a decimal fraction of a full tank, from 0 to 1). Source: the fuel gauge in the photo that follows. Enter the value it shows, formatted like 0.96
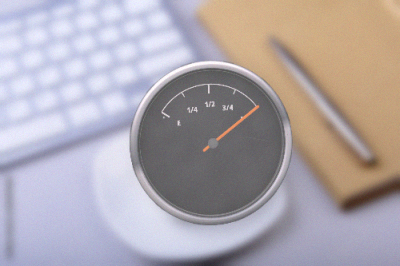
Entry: 1
